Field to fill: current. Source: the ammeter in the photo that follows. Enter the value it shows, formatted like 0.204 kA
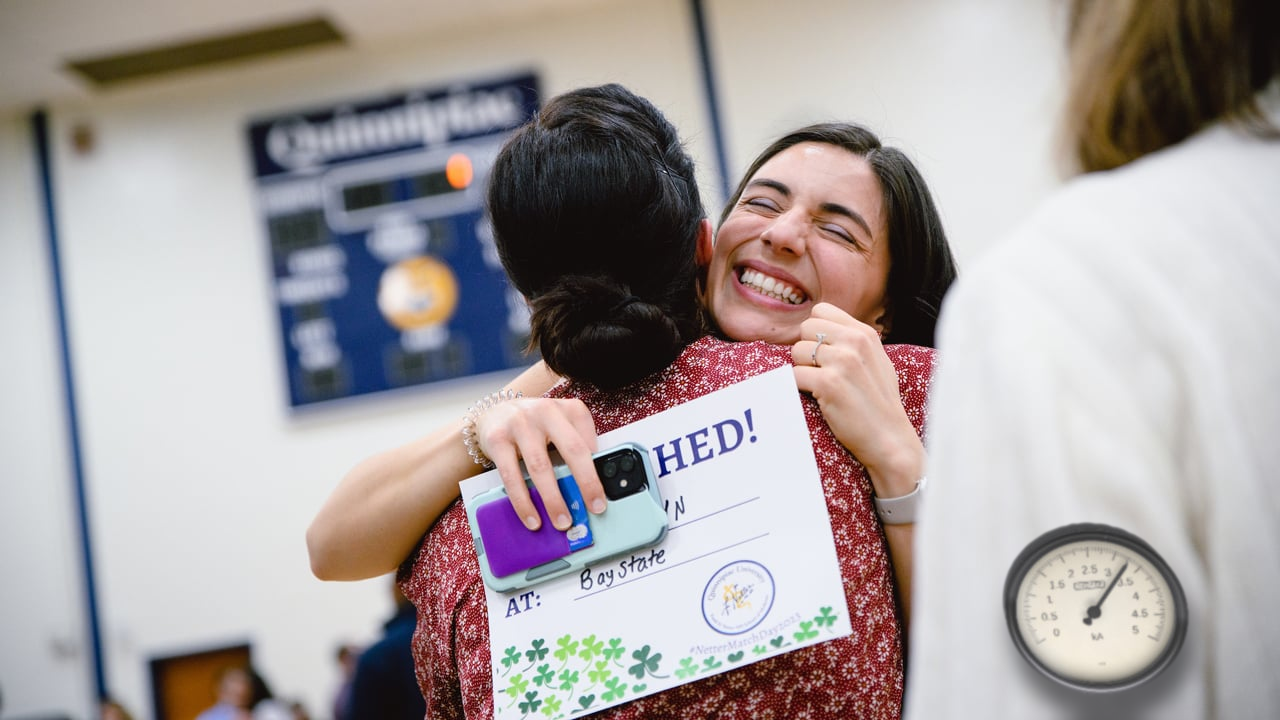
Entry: 3.25 kA
